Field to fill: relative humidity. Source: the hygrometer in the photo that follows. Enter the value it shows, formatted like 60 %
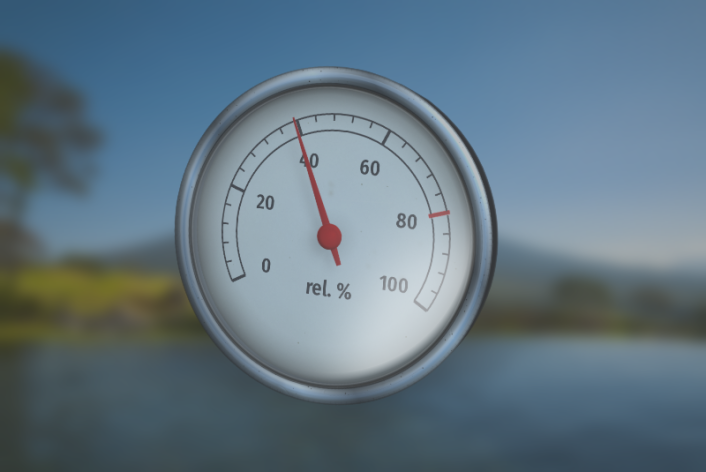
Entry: 40 %
